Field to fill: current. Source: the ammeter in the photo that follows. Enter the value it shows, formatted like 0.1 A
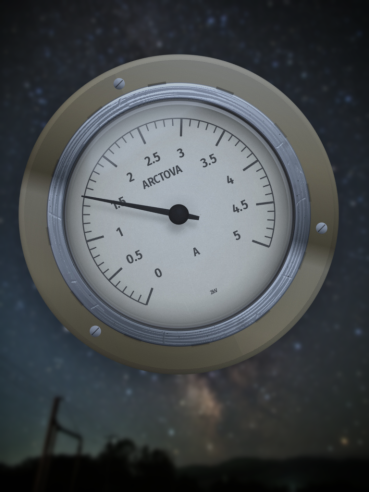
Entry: 1.5 A
